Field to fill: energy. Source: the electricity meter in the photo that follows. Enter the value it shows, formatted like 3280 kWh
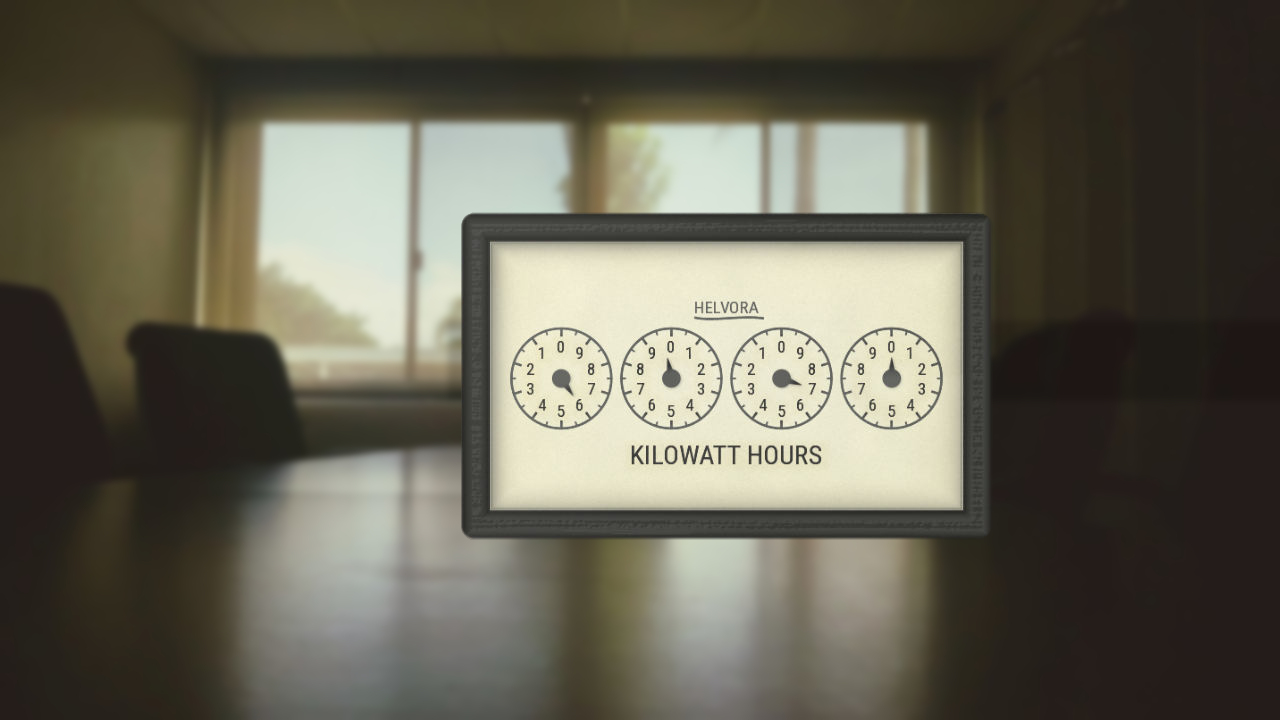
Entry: 5970 kWh
